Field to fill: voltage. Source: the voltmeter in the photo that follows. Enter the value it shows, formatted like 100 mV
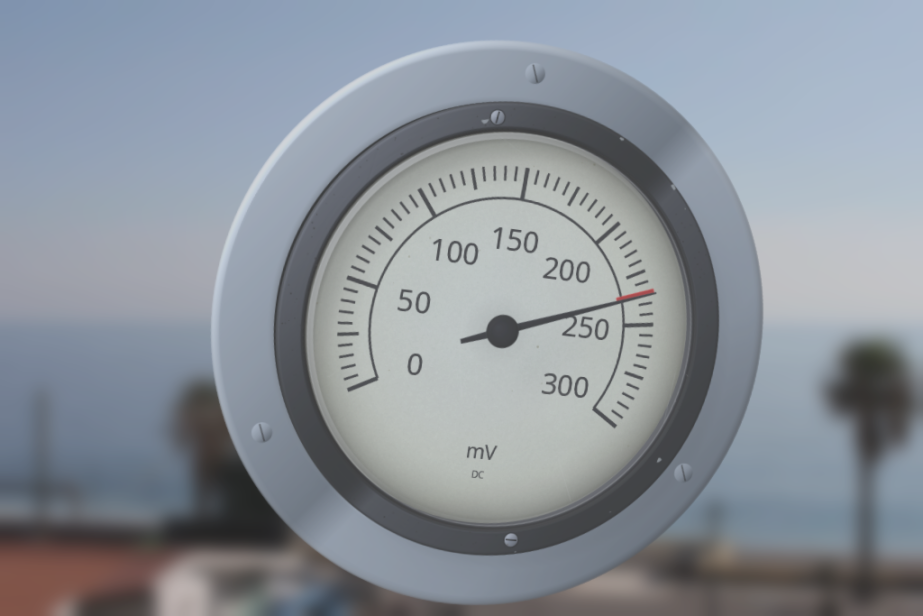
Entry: 235 mV
